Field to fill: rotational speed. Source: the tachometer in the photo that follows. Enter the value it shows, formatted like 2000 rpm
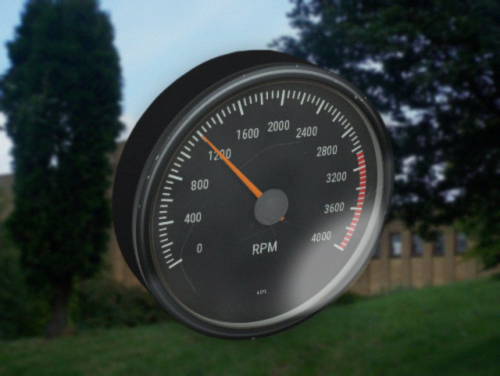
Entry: 1200 rpm
